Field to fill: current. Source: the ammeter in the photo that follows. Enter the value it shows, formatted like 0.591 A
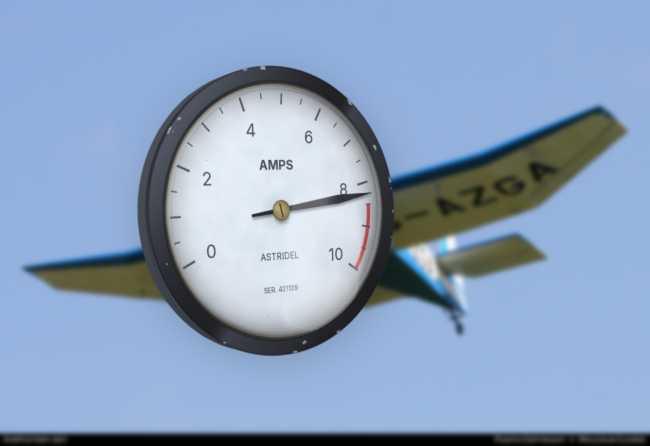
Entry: 8.25 A
